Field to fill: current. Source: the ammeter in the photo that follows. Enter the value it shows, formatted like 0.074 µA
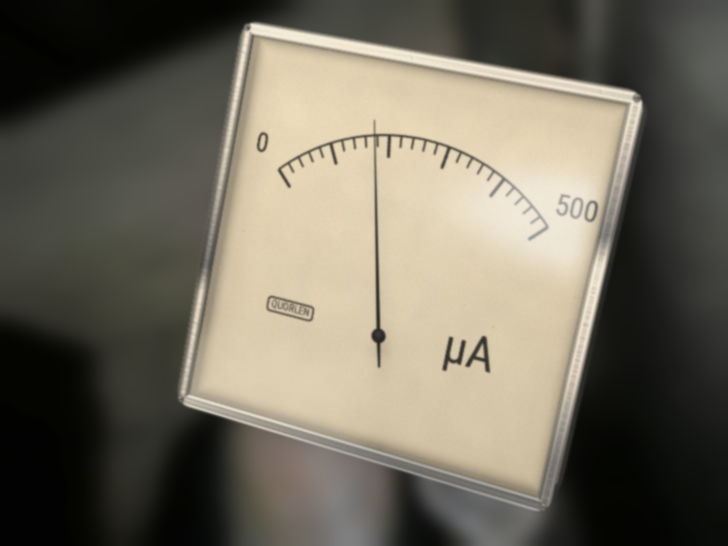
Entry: 180 µA
